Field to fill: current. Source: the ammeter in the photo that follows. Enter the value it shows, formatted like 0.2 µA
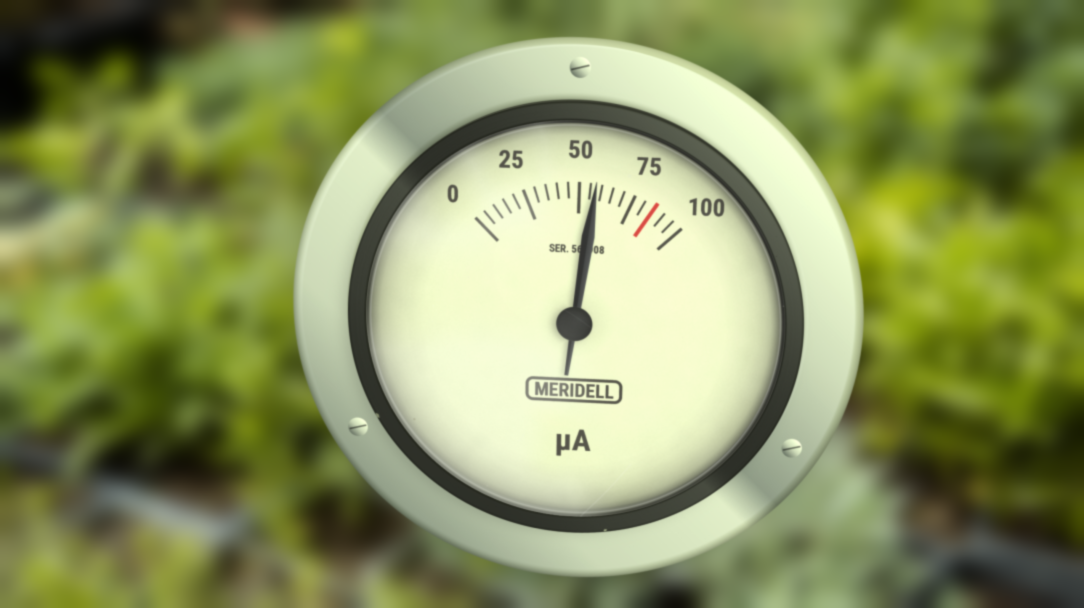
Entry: 57.5 µA
